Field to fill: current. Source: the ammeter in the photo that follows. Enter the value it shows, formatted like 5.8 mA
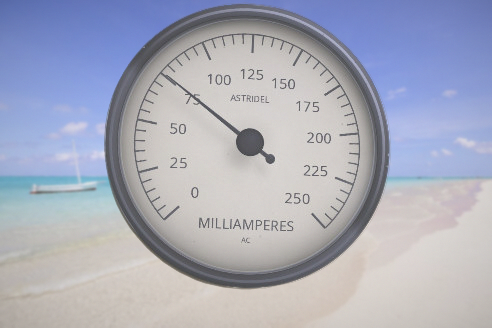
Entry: 75 mA
